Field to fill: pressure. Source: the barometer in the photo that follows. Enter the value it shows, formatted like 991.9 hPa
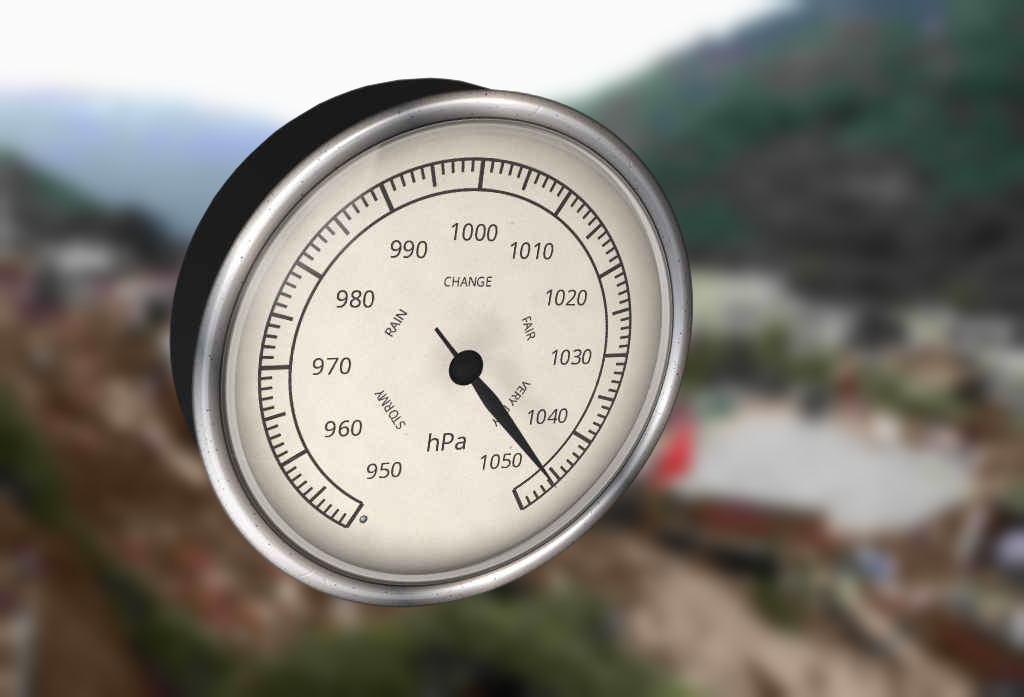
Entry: 1046 hPa
